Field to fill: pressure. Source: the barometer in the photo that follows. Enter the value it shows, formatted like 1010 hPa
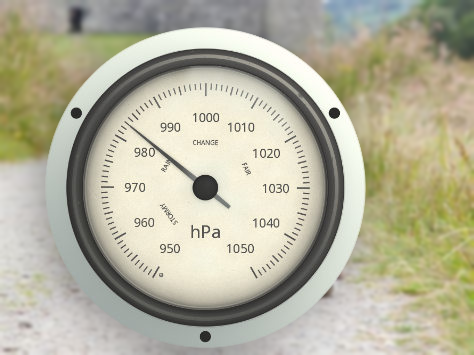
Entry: 983 hPa
